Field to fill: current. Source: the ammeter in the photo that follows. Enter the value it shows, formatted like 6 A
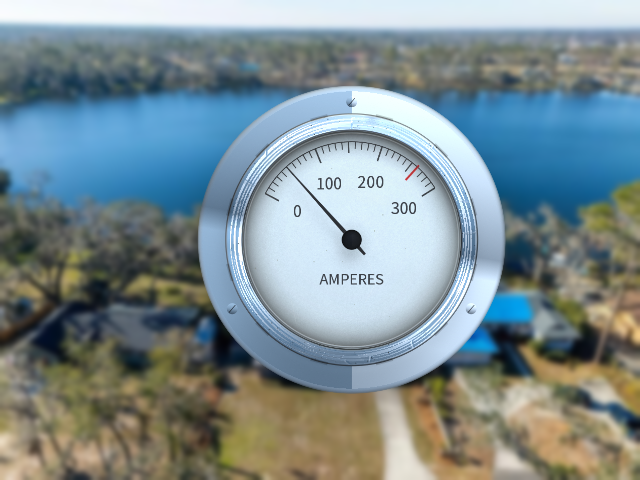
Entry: 50 A
